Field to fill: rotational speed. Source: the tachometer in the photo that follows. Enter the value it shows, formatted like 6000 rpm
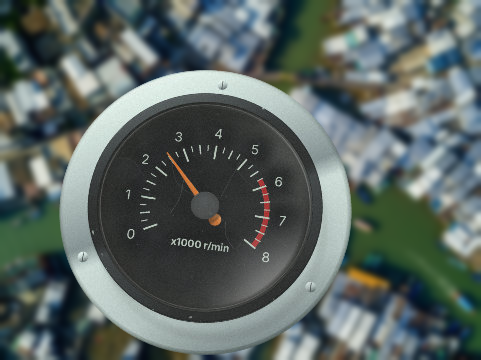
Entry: 2500 rpm
